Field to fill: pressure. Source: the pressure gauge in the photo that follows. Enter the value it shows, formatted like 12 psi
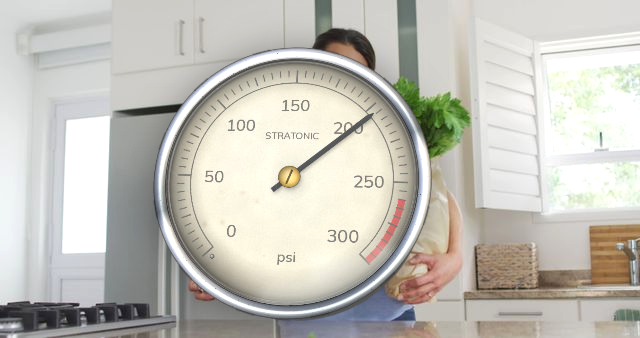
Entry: 205 psi
